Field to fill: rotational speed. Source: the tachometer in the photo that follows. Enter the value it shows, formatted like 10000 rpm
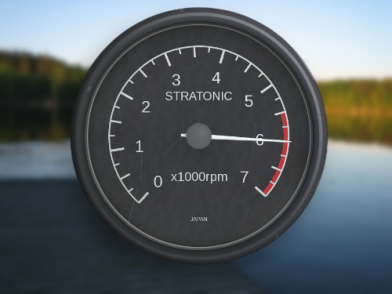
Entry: 6000 rpm
